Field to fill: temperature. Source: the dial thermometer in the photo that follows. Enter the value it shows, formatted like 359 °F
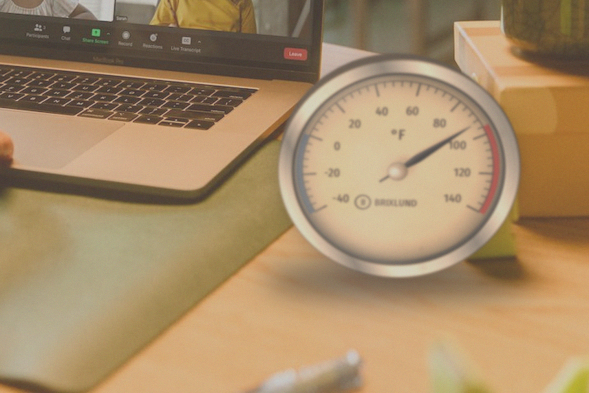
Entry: 92 °F
